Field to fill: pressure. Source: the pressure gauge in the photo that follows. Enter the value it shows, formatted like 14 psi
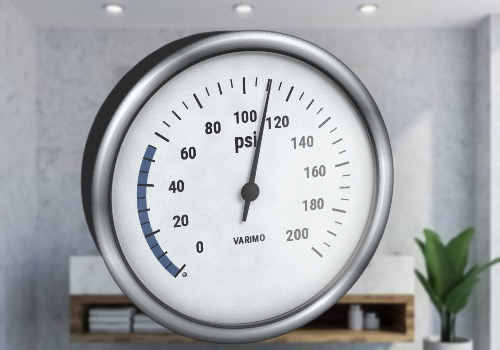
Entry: 110 psi
